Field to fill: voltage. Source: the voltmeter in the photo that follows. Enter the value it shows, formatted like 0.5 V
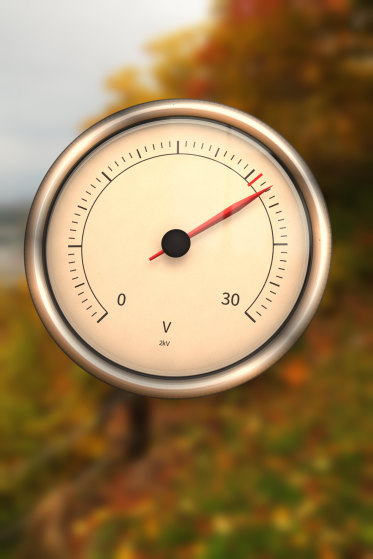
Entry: 21.5 V
